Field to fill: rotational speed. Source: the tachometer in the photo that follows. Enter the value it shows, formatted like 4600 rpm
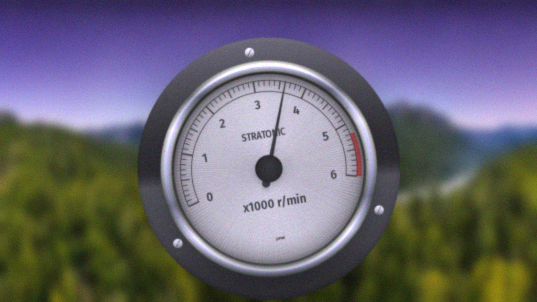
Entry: 3600 rpm
